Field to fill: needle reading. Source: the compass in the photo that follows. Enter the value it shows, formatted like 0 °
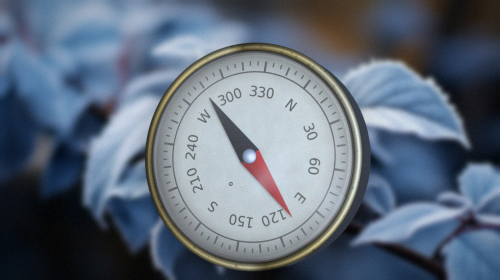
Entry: 105 °
